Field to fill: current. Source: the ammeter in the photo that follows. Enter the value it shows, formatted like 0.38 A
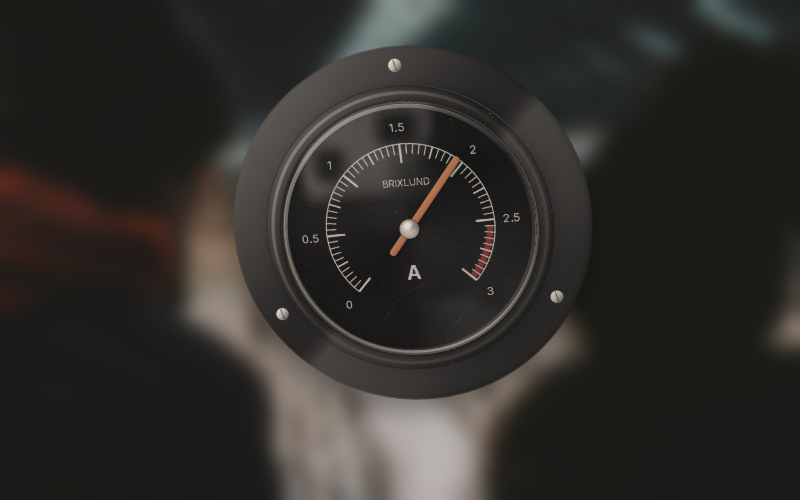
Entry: 1.95 A
